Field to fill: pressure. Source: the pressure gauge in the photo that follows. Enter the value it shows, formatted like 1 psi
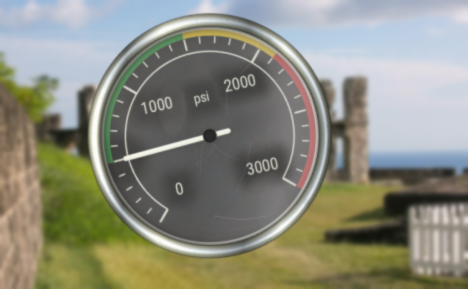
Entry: 500 psi
